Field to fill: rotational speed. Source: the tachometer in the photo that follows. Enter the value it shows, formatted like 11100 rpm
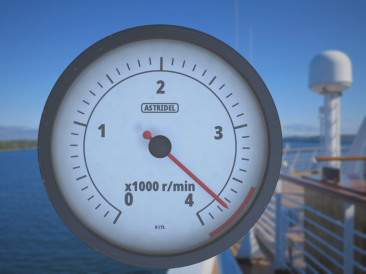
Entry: 3750 rpm
